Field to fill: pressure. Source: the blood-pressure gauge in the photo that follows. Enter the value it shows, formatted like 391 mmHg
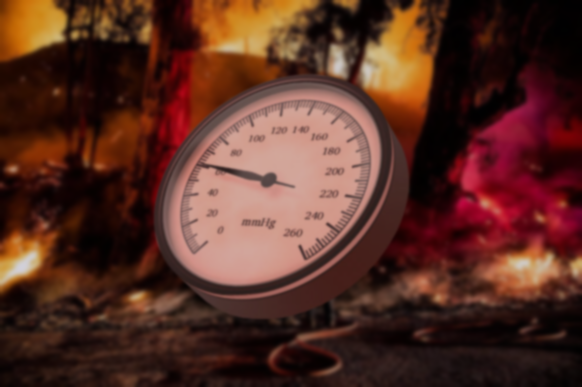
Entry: 60 mmHg
